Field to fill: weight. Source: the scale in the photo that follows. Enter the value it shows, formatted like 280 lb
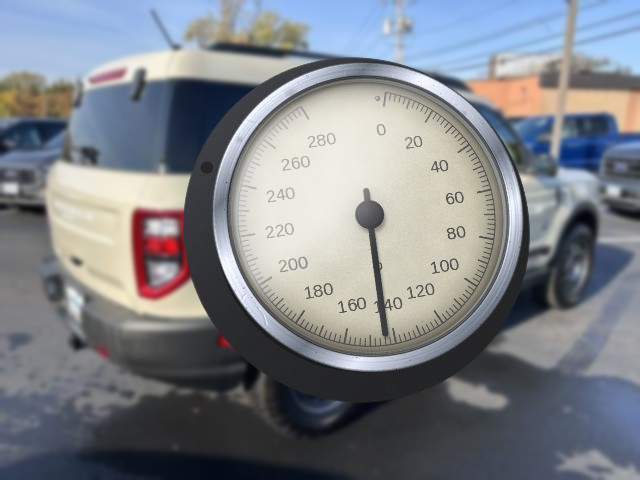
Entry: 144 lb
